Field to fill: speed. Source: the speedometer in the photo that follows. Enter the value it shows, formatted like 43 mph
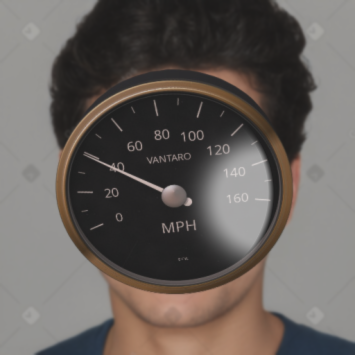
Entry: 40 mph
